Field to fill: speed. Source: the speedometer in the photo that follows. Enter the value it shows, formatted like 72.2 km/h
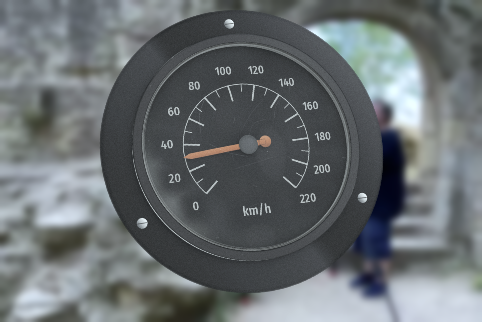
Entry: 30 km/h
